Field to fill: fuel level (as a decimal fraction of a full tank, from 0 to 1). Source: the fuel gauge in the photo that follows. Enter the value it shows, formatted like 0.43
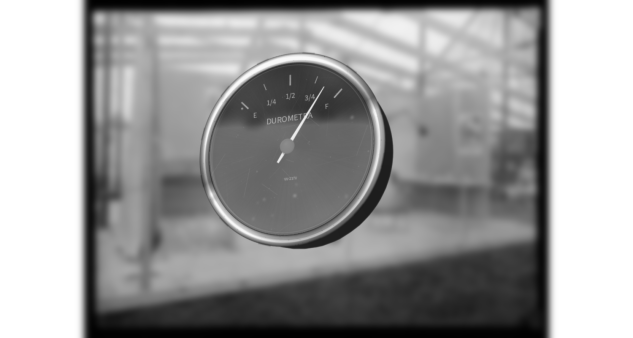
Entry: 0.875
